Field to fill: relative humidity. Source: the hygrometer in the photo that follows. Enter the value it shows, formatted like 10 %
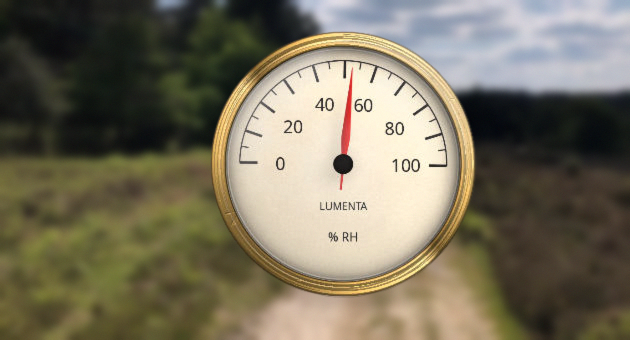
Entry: 52.5 %
